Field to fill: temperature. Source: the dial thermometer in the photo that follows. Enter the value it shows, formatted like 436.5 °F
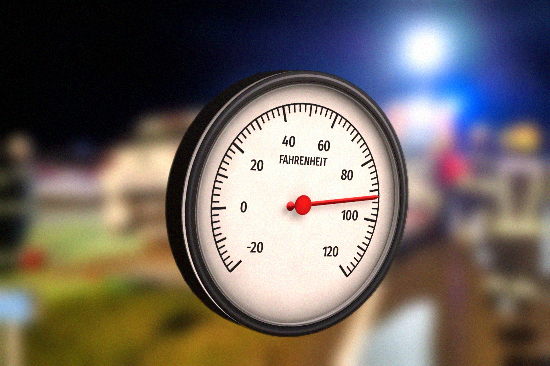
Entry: 92 °F
